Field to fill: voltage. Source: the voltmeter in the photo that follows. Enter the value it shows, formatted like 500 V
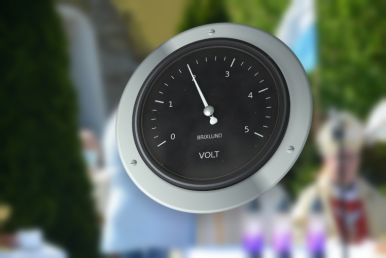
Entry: 2 V
